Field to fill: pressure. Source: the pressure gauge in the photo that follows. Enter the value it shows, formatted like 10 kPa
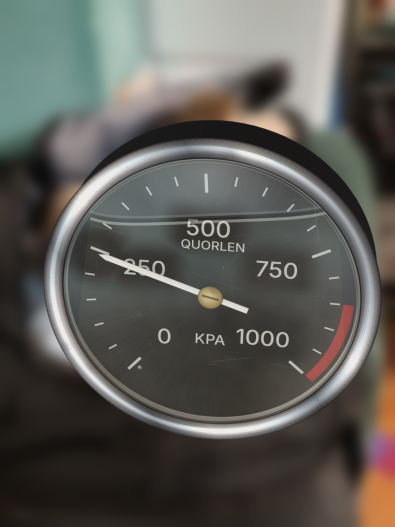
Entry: 250 kPa
